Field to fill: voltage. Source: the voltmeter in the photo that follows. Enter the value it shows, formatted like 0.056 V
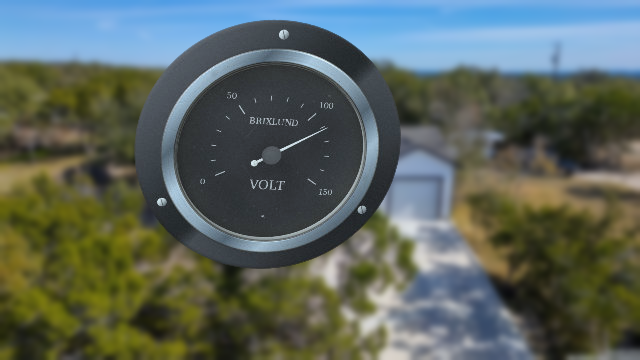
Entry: 110 V
